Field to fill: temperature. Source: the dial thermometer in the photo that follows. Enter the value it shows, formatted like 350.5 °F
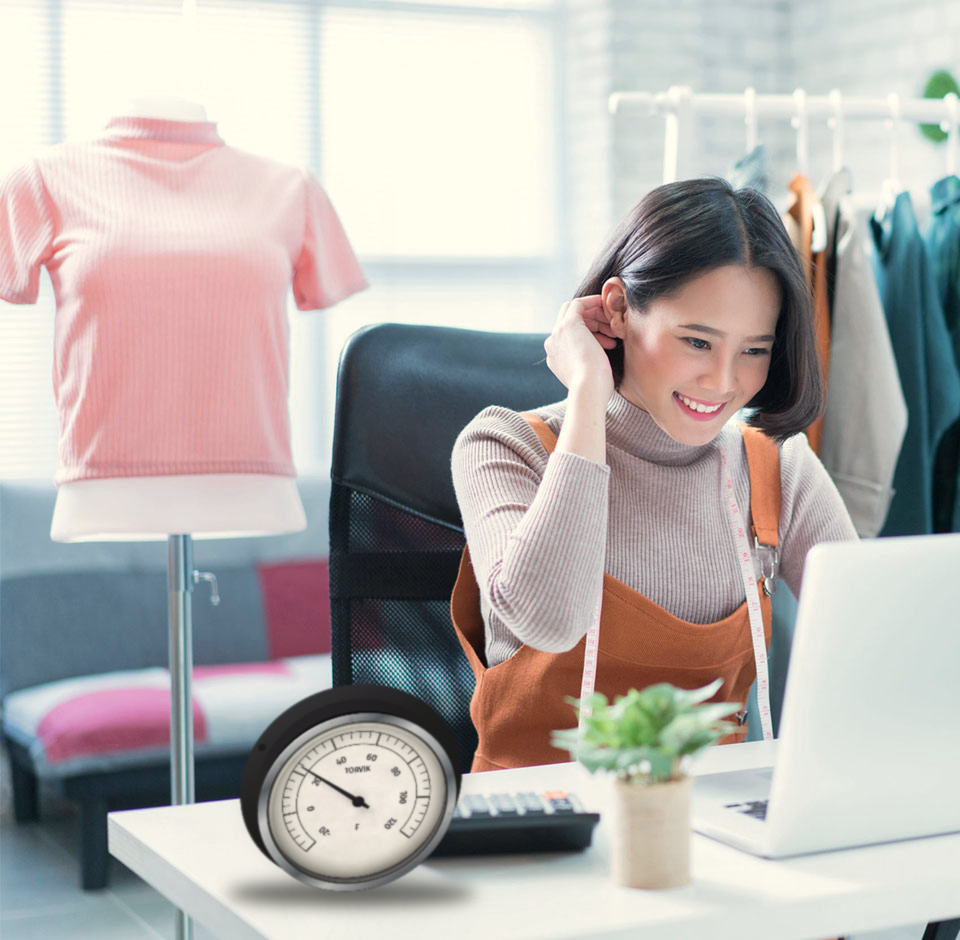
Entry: 24 °F
